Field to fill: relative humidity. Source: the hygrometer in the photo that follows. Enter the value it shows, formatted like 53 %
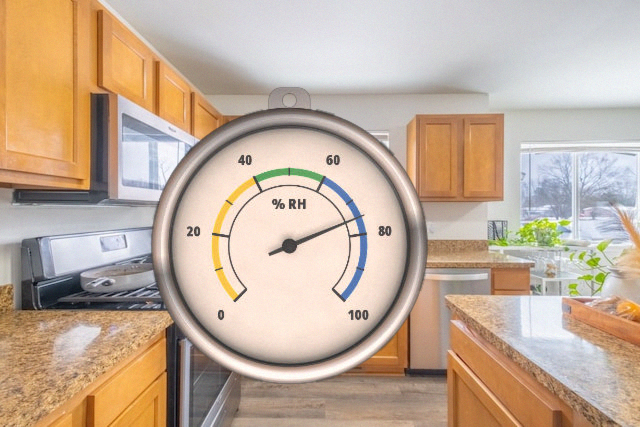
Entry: 75 %
